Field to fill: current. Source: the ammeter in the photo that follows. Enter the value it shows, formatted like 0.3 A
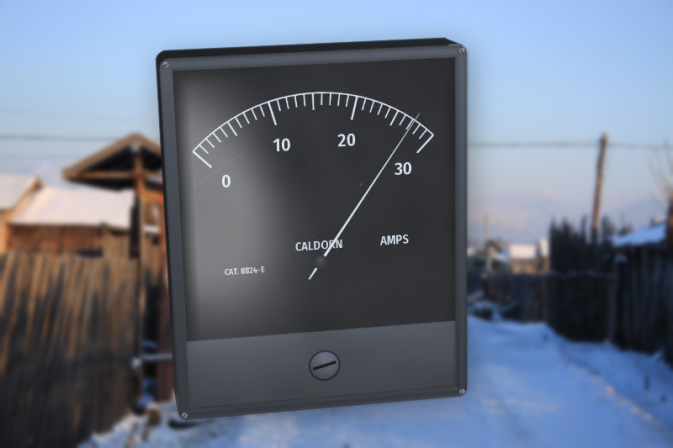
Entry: 27 A
